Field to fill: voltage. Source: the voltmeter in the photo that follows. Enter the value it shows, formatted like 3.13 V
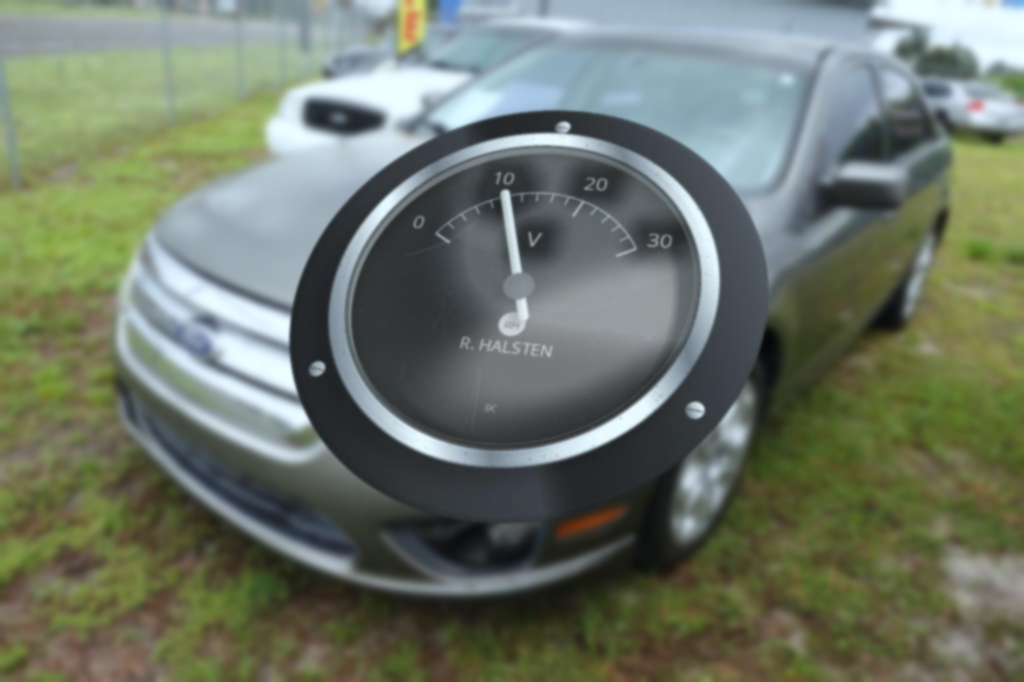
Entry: 10 V
